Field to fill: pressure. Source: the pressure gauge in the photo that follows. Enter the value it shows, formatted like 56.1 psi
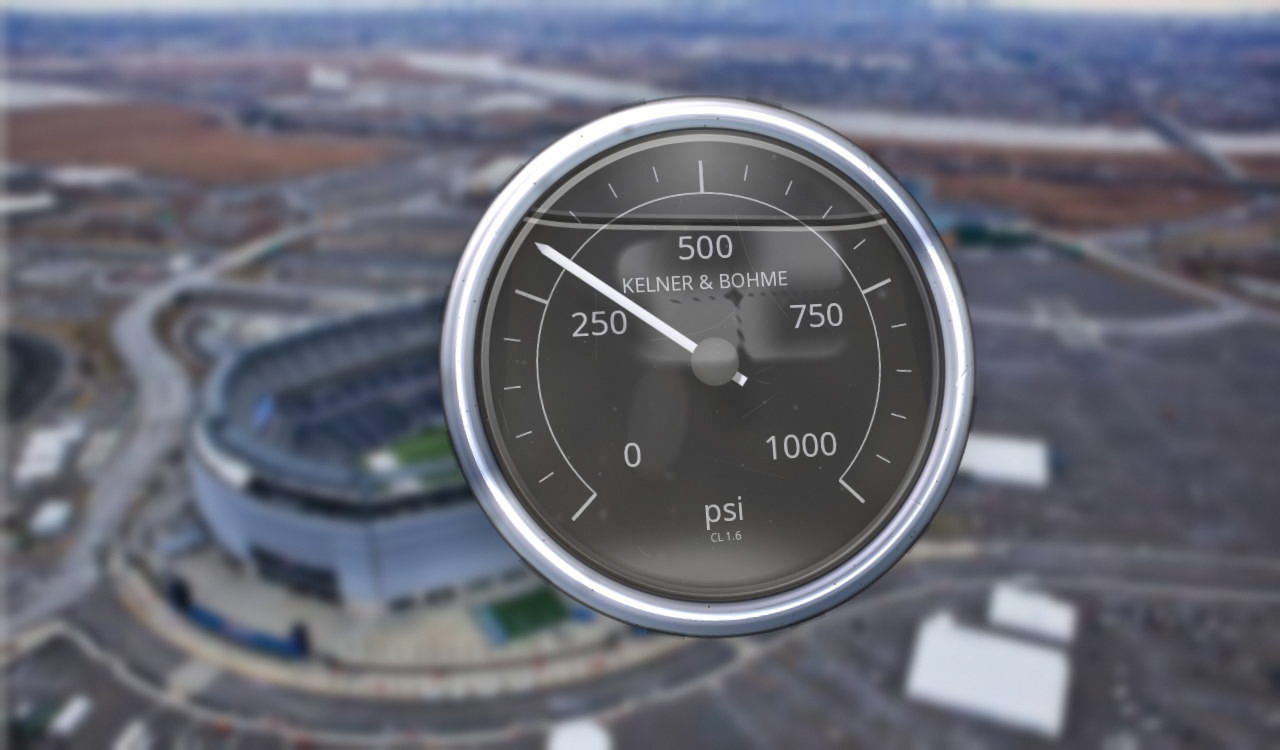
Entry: 300 psi
